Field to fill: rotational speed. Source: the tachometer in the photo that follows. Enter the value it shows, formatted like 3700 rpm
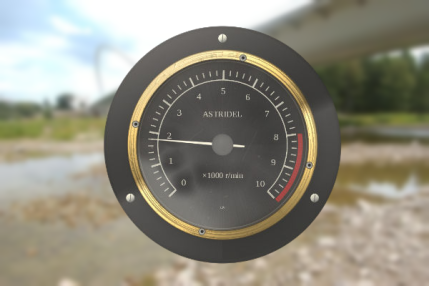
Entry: 1800 rpm
